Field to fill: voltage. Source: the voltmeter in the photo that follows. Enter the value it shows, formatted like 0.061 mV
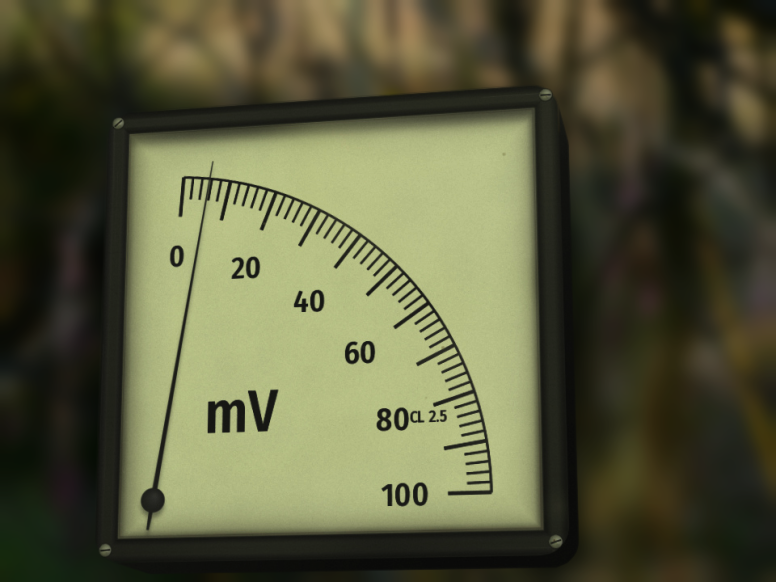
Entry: 6 mV
